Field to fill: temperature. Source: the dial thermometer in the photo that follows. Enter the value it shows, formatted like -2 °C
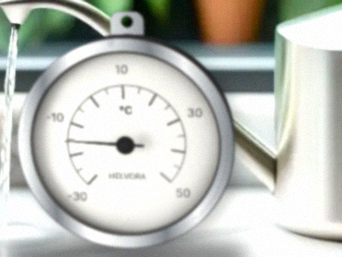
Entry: -15 °C
